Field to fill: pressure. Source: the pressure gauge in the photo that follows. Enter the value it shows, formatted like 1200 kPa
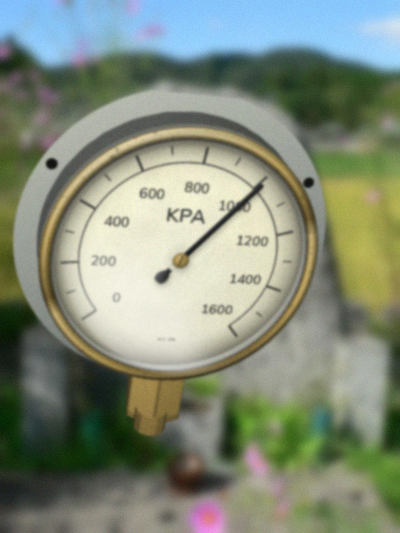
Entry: 1000 kPa
